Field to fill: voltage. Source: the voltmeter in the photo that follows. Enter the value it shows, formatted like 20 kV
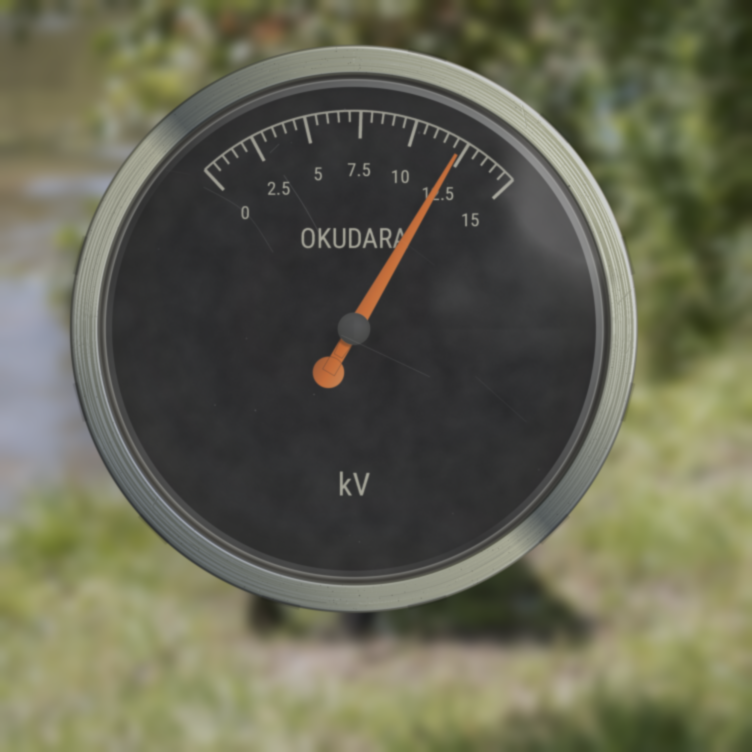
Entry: 12.25 kV
